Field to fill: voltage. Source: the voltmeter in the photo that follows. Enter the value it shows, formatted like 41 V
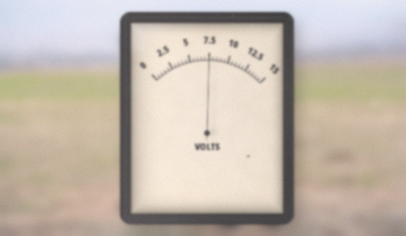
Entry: 7.5 V
